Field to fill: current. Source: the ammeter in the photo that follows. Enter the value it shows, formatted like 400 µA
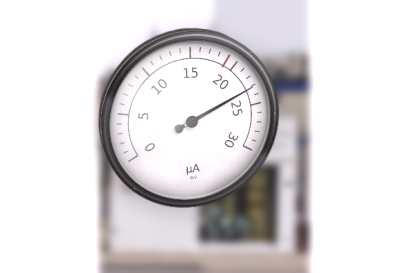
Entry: 23 µA
